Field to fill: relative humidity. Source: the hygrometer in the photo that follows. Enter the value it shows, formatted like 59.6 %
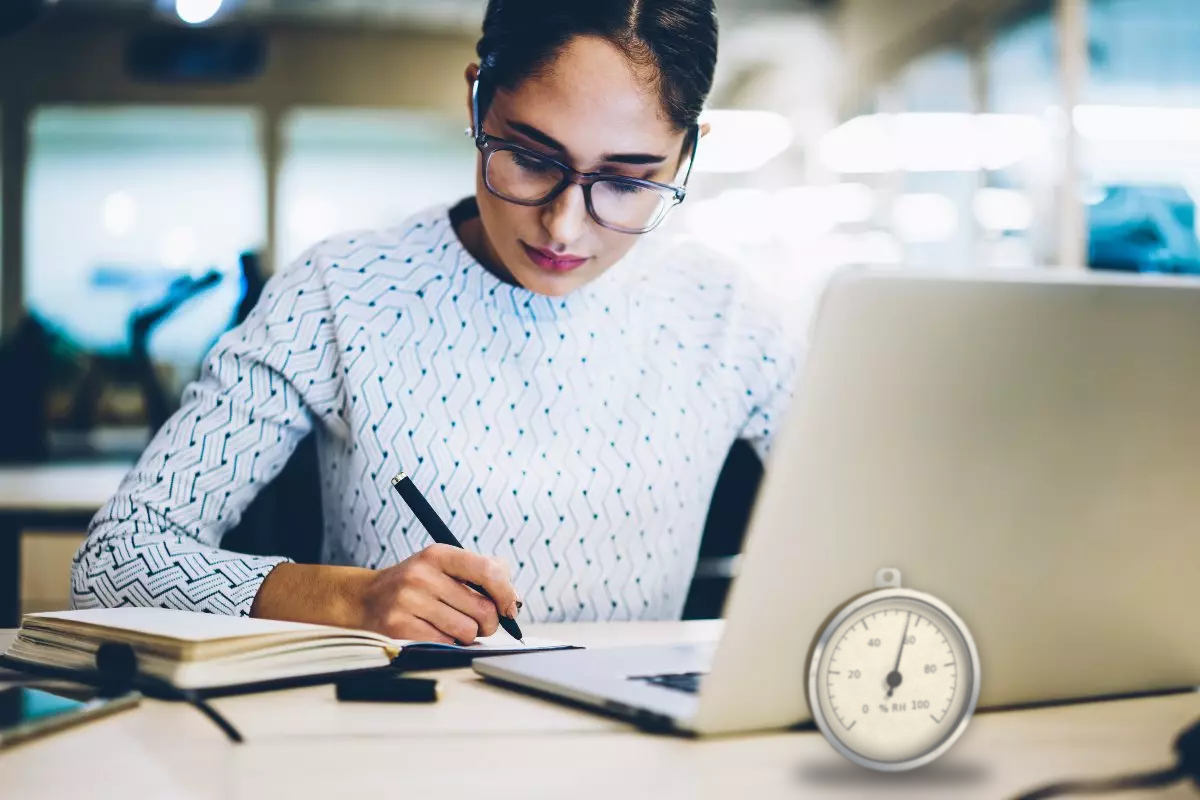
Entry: 56 %
